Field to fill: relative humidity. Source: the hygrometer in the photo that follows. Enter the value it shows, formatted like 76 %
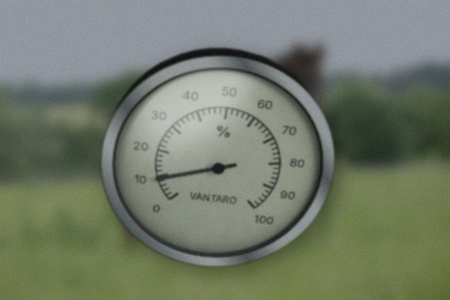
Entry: 10 %
